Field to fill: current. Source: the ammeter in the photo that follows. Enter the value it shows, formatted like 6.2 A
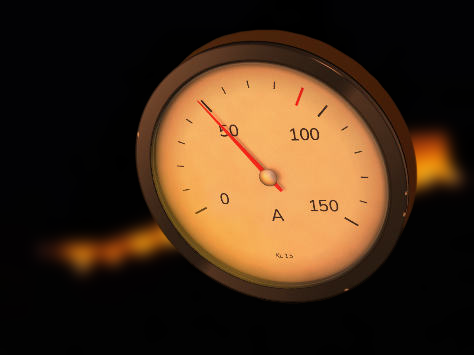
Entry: 50 A
